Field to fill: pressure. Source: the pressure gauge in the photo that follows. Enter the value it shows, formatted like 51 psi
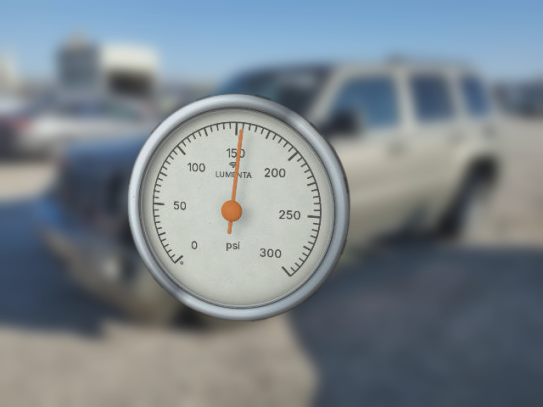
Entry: 155 psi
